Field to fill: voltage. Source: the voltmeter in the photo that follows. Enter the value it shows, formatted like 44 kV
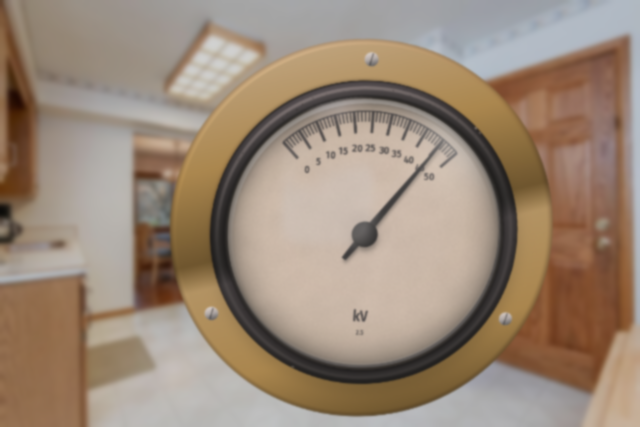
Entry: 45 kV
